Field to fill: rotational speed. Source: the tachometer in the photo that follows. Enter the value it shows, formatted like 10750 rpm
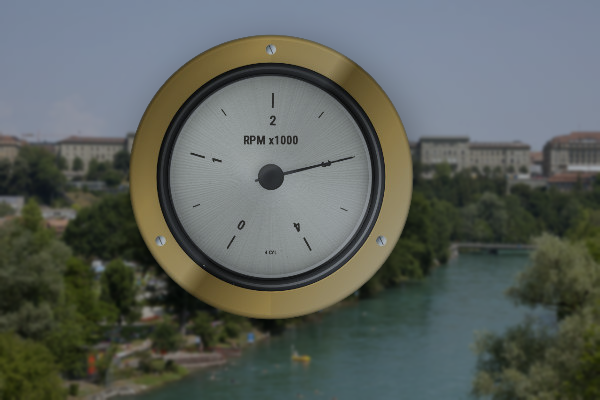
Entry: 3000 rpm
